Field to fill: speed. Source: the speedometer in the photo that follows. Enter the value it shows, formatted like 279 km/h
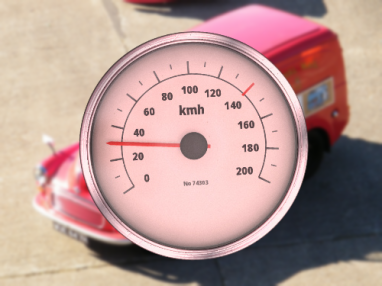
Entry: 30 km/h
